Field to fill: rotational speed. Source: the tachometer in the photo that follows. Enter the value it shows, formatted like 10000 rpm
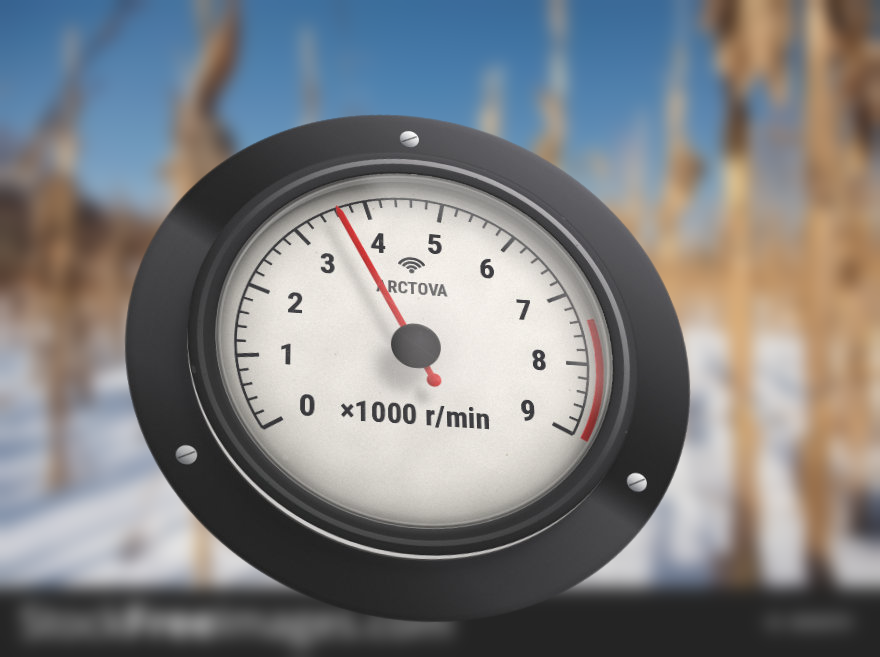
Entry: 3600 rpm
